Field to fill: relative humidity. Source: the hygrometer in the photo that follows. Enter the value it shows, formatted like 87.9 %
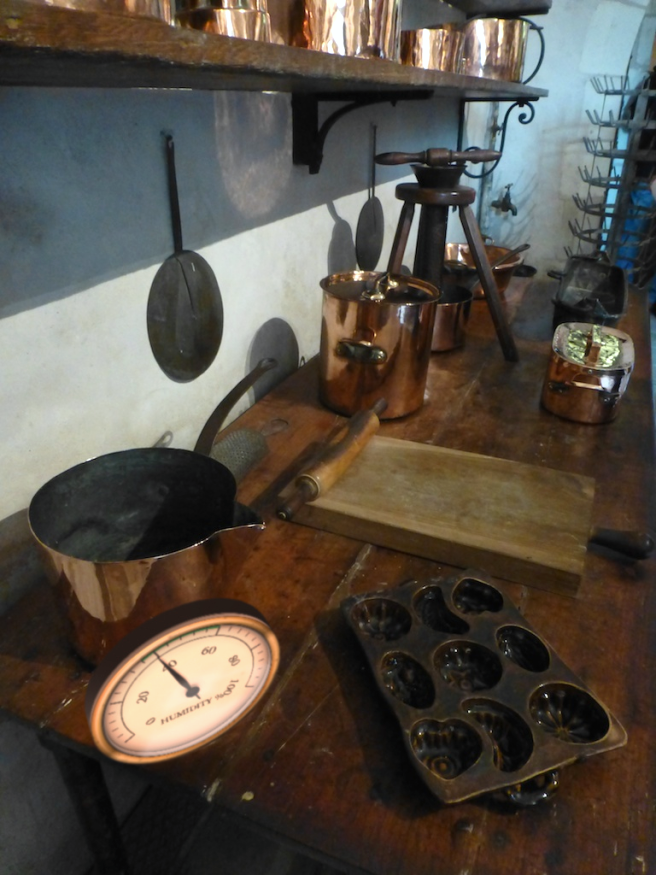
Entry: 40 %
